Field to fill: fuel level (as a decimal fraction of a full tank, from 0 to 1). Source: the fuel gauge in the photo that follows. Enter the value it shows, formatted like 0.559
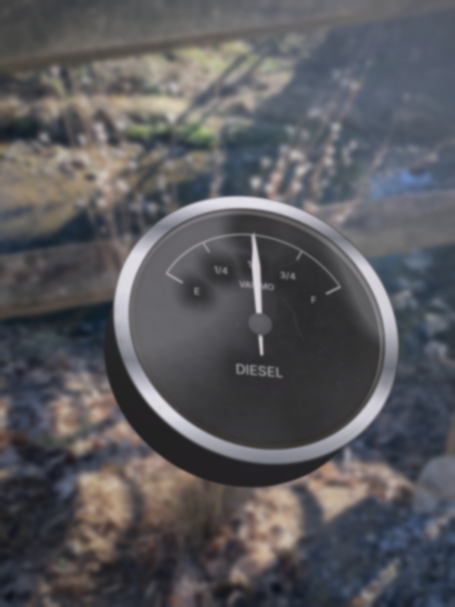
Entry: 0.5
